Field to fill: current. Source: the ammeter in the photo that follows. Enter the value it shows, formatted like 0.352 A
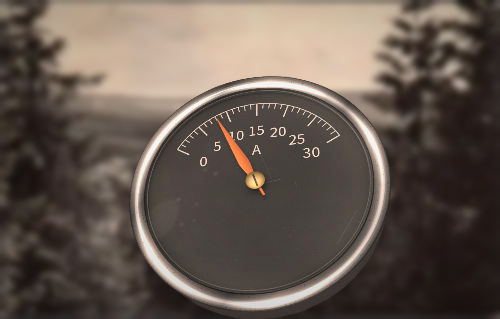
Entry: 8 A
